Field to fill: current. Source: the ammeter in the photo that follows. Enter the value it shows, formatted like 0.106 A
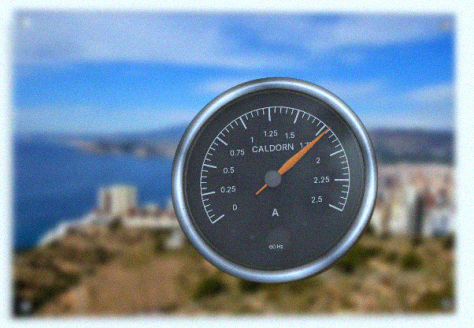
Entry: 1.8 A
